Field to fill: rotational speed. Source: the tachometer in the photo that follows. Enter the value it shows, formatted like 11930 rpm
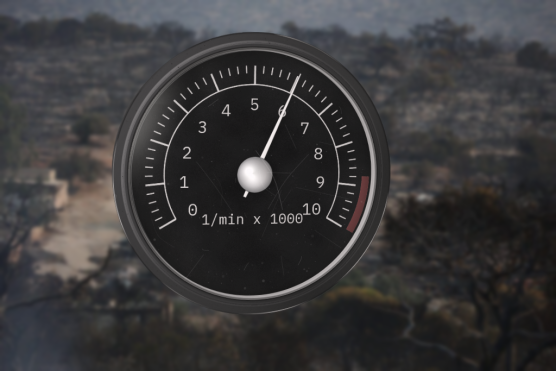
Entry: 6000 rpm
